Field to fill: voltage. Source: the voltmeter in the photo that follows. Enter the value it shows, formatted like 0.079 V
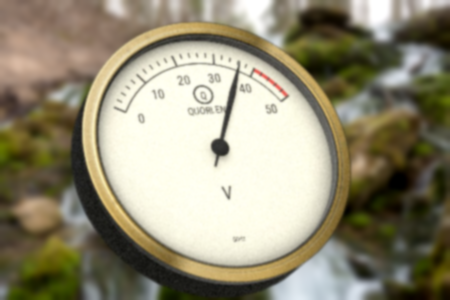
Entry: 36 V
